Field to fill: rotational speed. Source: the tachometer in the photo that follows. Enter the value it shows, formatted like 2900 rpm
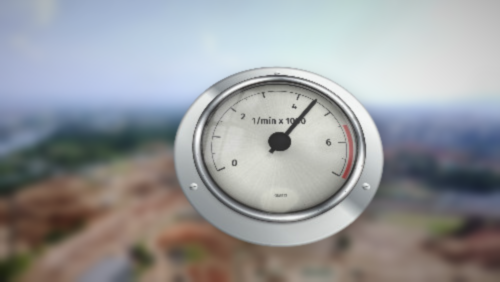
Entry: 4500 rpm
